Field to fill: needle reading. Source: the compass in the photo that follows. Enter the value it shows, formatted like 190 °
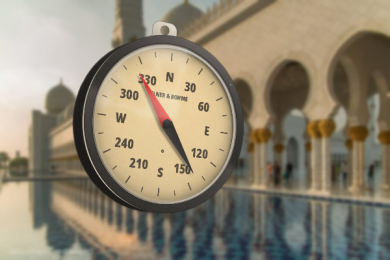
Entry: 322.5 °
